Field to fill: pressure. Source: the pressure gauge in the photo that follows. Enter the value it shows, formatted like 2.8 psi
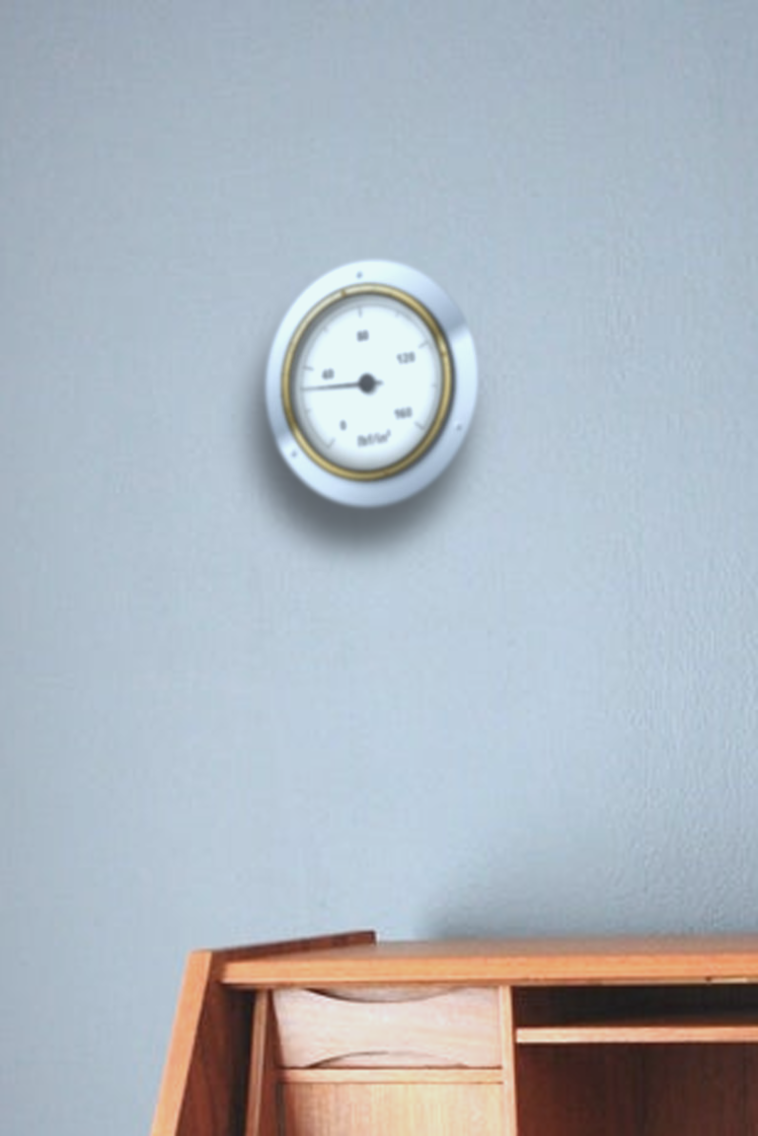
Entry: 30 psi
